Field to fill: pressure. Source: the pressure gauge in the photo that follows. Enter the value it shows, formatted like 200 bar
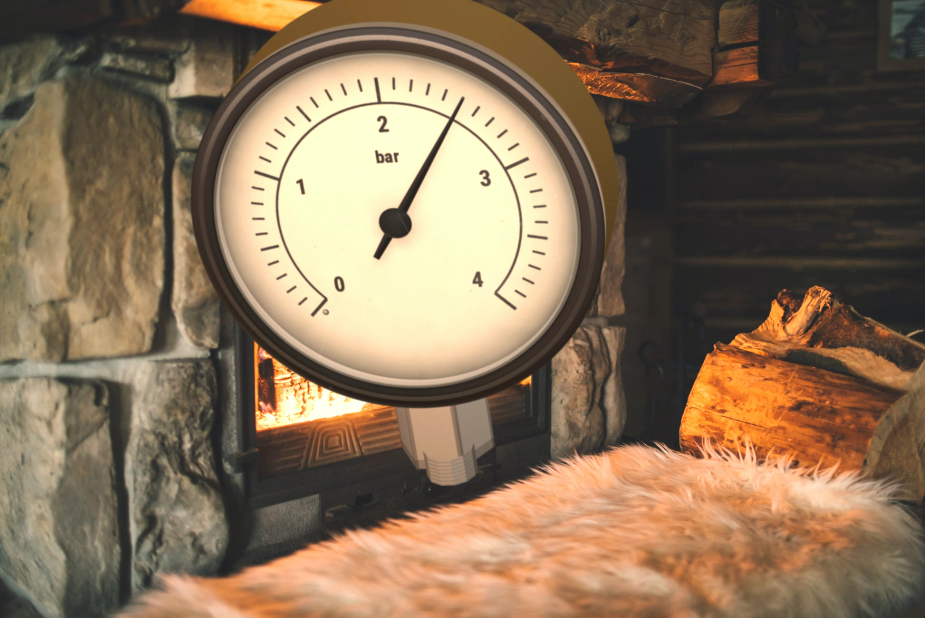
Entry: 2.5 bar
